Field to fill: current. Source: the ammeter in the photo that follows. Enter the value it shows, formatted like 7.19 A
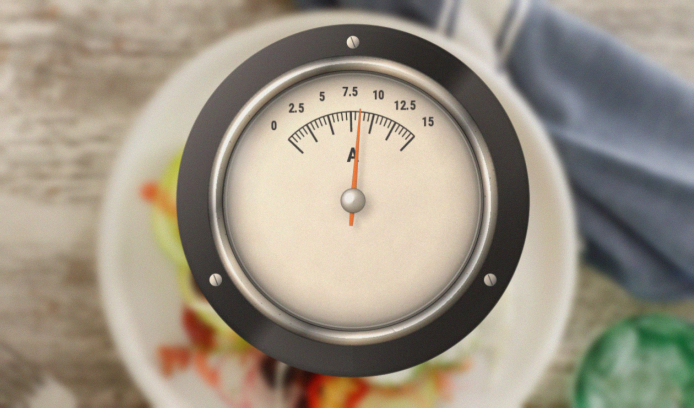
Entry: 8.5 A
